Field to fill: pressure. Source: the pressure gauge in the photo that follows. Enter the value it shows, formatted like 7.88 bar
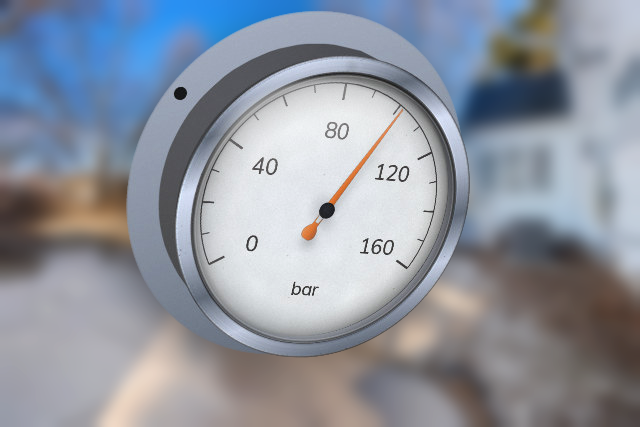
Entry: 100 bar
